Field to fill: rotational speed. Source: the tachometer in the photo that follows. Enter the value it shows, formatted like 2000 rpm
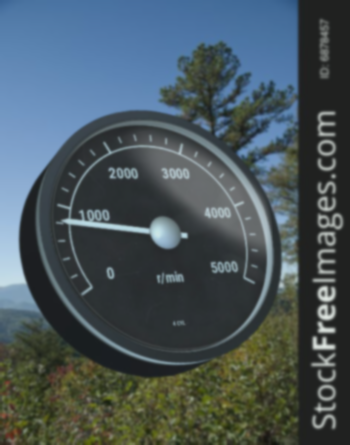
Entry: 800 rpm
